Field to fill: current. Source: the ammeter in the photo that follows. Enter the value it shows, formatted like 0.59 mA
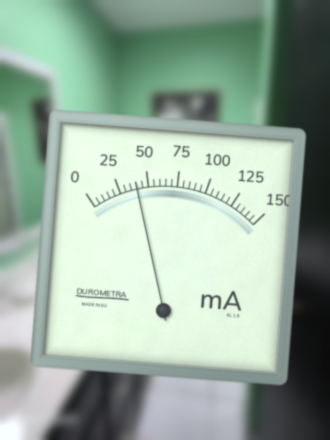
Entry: 40 mA
